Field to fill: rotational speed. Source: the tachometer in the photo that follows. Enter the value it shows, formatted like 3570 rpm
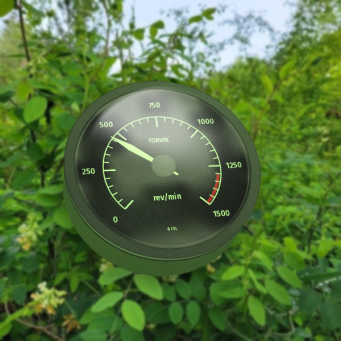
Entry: 450 rpm
